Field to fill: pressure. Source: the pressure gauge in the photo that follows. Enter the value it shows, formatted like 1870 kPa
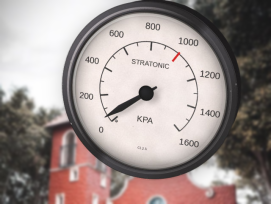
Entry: 50 kPa
